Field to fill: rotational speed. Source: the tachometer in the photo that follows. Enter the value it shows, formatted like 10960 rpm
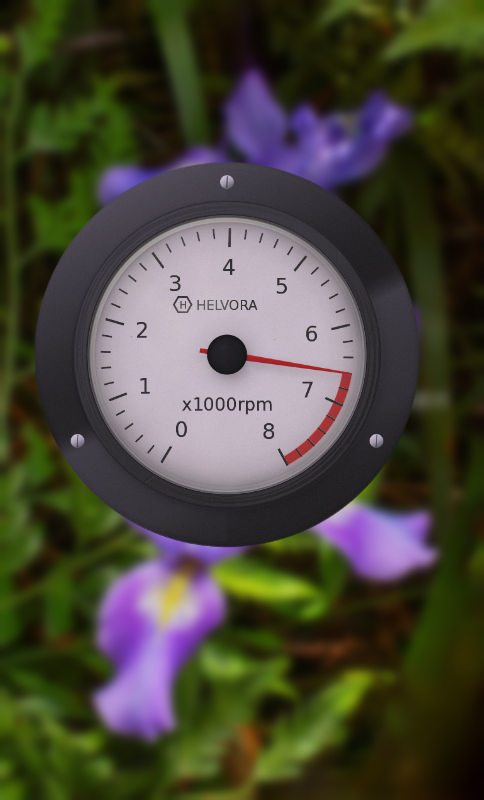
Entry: 6600 rpm
